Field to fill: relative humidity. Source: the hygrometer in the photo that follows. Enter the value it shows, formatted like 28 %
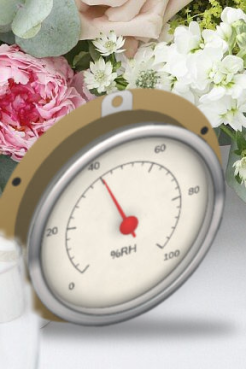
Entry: 40 %
